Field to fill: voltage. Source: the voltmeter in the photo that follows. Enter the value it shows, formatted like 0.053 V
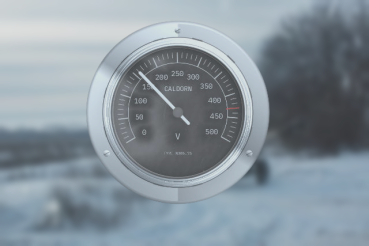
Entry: 160 V
